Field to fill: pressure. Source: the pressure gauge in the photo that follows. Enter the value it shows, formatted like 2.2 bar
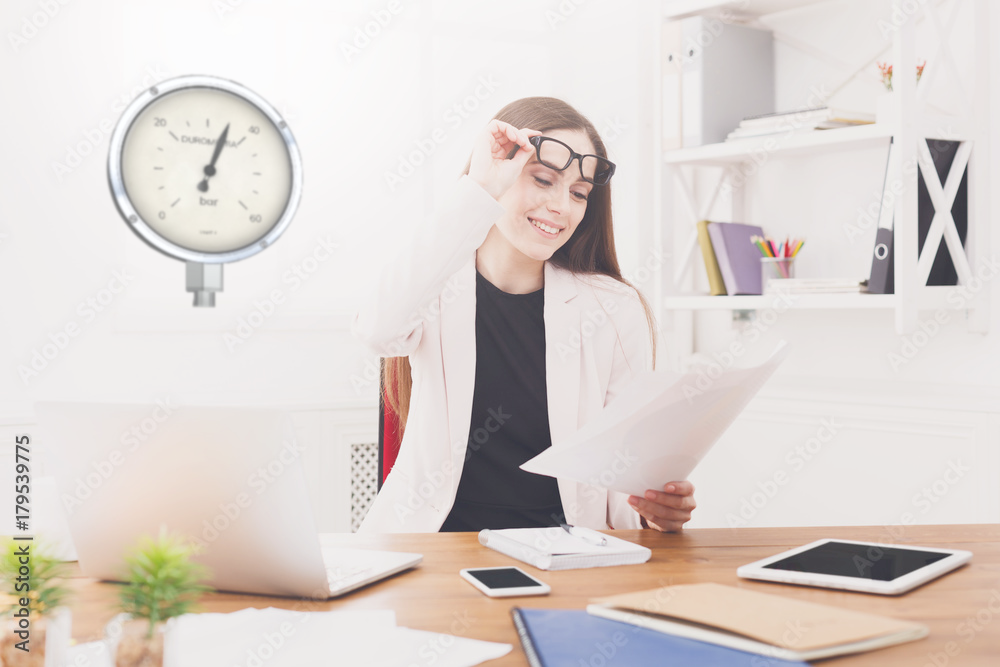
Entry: 35 bar
